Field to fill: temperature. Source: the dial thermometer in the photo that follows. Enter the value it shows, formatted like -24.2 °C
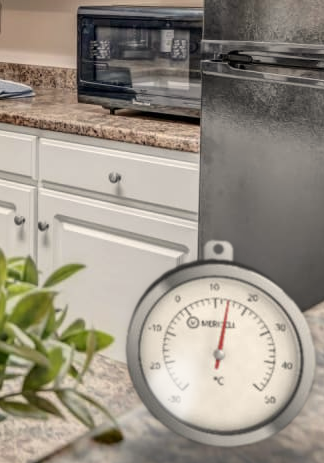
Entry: 14 °C
